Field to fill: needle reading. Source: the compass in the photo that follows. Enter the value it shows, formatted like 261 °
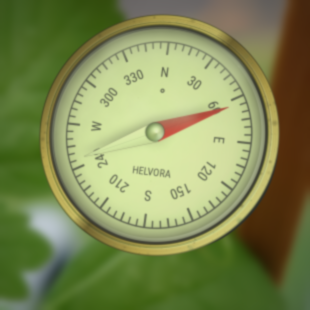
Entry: 65 °
